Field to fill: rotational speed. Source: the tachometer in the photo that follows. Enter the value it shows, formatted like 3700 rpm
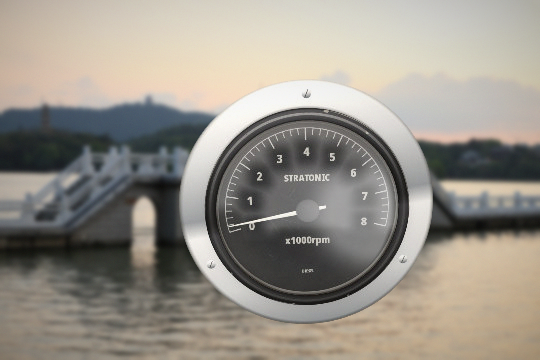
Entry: 200 rpm
